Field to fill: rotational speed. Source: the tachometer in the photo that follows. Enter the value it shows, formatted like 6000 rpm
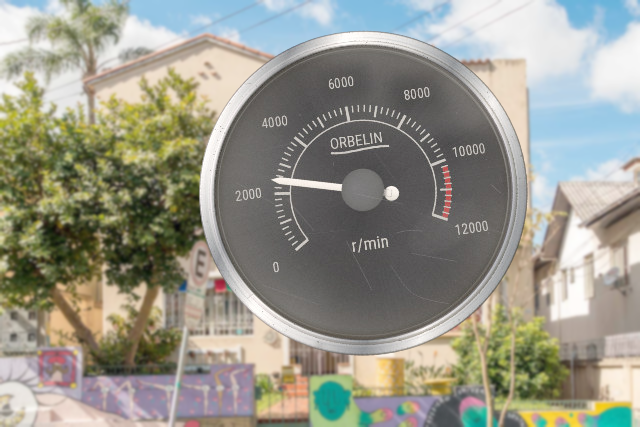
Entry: 2400 rpm
